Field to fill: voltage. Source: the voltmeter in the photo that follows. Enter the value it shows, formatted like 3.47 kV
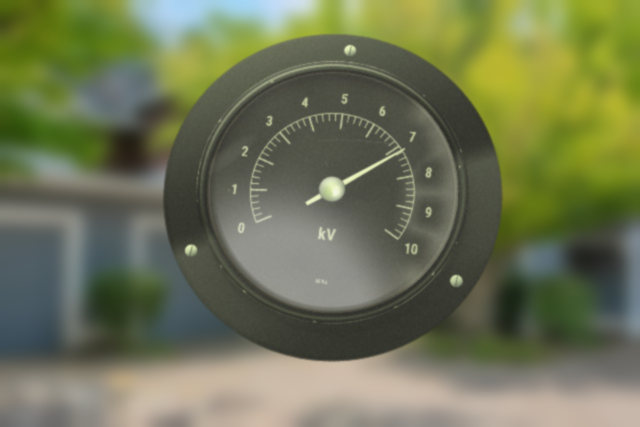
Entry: 7.2 kV
